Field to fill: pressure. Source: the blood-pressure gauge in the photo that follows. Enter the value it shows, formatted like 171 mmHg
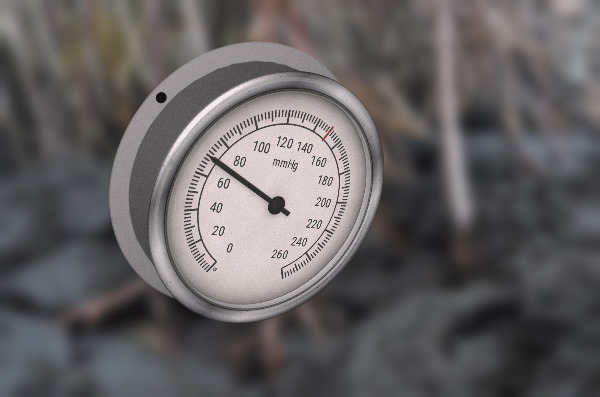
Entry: 70 mmHg
